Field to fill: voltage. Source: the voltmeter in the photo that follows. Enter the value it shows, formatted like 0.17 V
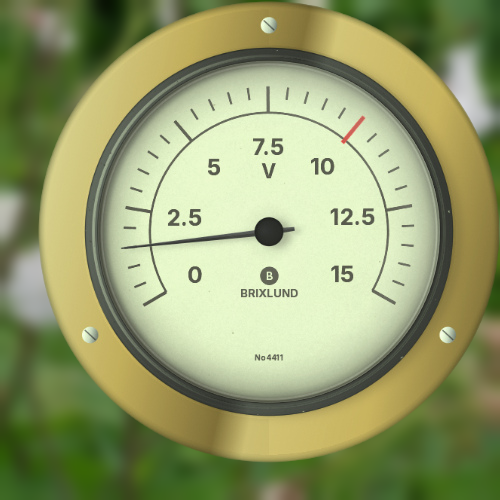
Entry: 1.5 V
